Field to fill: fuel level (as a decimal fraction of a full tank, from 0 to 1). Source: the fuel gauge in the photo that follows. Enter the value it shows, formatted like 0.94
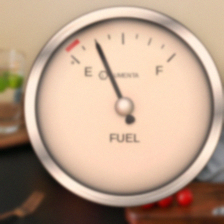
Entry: 0.25
